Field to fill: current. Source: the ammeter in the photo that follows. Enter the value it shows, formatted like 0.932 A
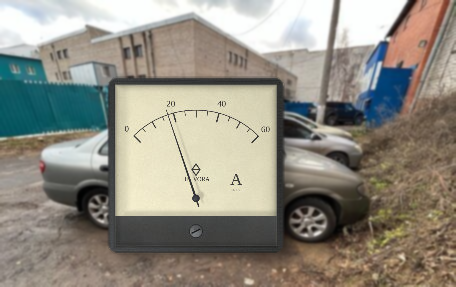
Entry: 17.5 A
